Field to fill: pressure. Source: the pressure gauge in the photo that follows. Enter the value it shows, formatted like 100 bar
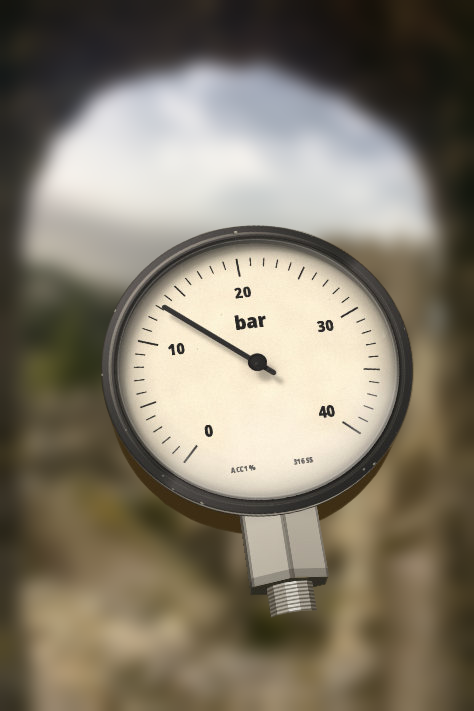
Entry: 13 bar
